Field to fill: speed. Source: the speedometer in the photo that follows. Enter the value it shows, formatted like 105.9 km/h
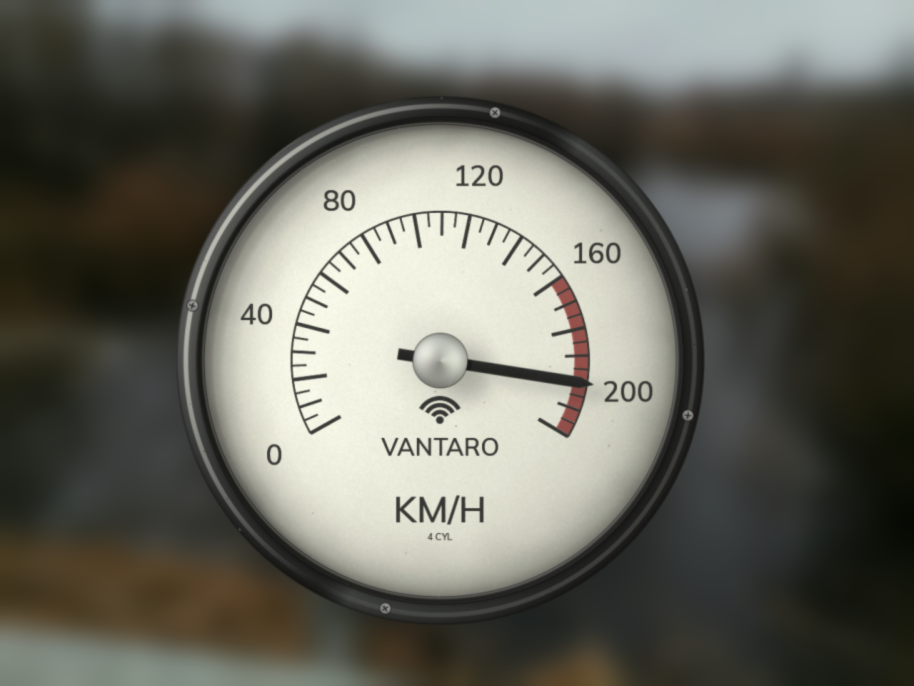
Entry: 200 km/h
